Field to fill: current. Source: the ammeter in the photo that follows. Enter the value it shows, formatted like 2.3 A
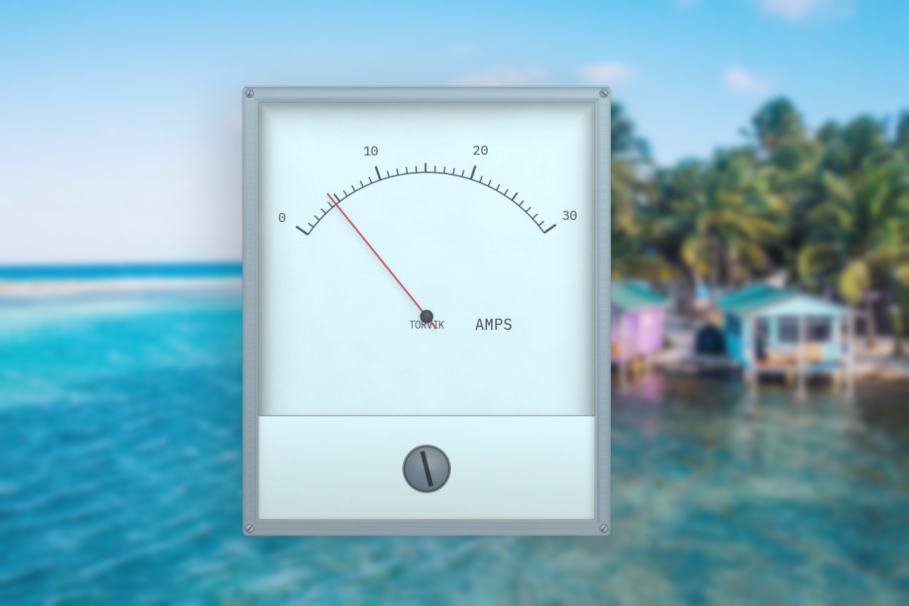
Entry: 4.5 A
